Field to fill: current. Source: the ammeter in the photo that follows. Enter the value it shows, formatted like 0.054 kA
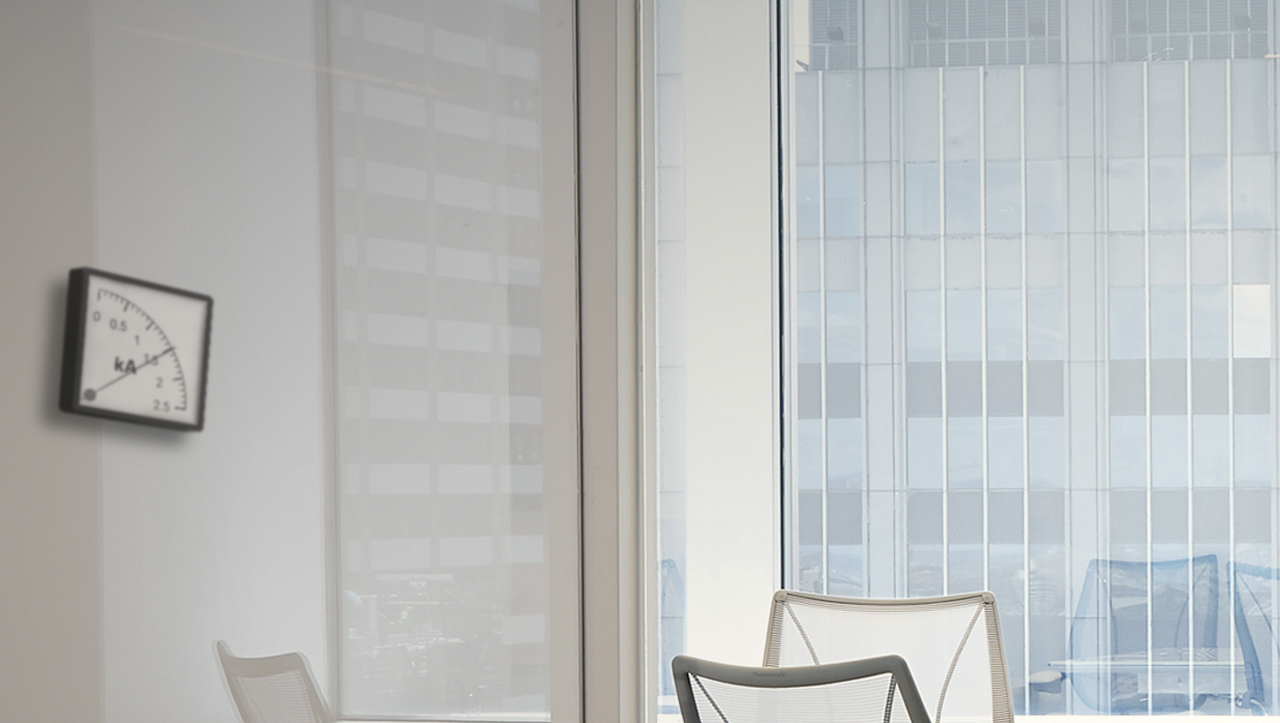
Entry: 1.5 kA
